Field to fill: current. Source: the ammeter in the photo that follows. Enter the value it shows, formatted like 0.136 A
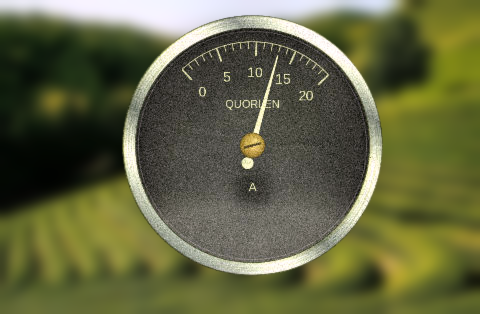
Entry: 13 A
